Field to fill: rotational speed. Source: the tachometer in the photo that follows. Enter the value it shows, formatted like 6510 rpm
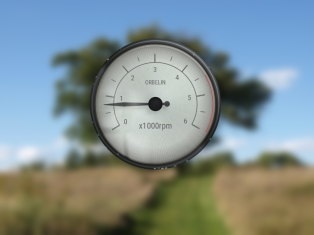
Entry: 750 rpm
